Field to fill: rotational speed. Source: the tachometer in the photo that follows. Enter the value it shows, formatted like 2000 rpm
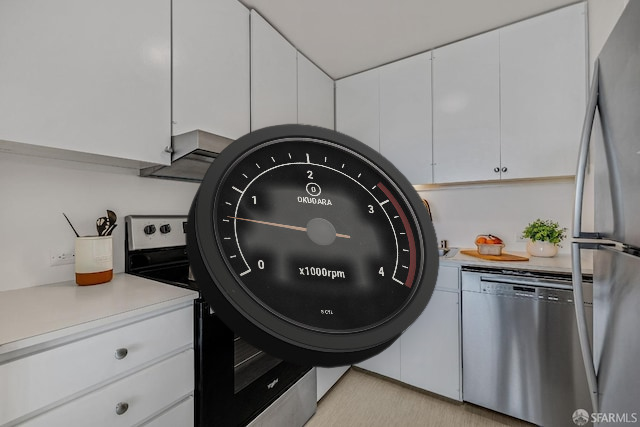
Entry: 600 rpm
